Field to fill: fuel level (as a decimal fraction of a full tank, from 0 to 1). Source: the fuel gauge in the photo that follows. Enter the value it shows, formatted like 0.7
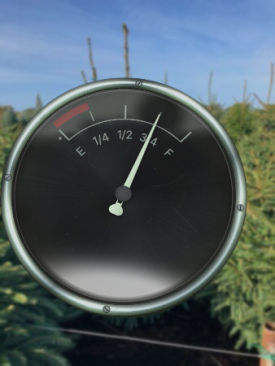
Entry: 0.75
